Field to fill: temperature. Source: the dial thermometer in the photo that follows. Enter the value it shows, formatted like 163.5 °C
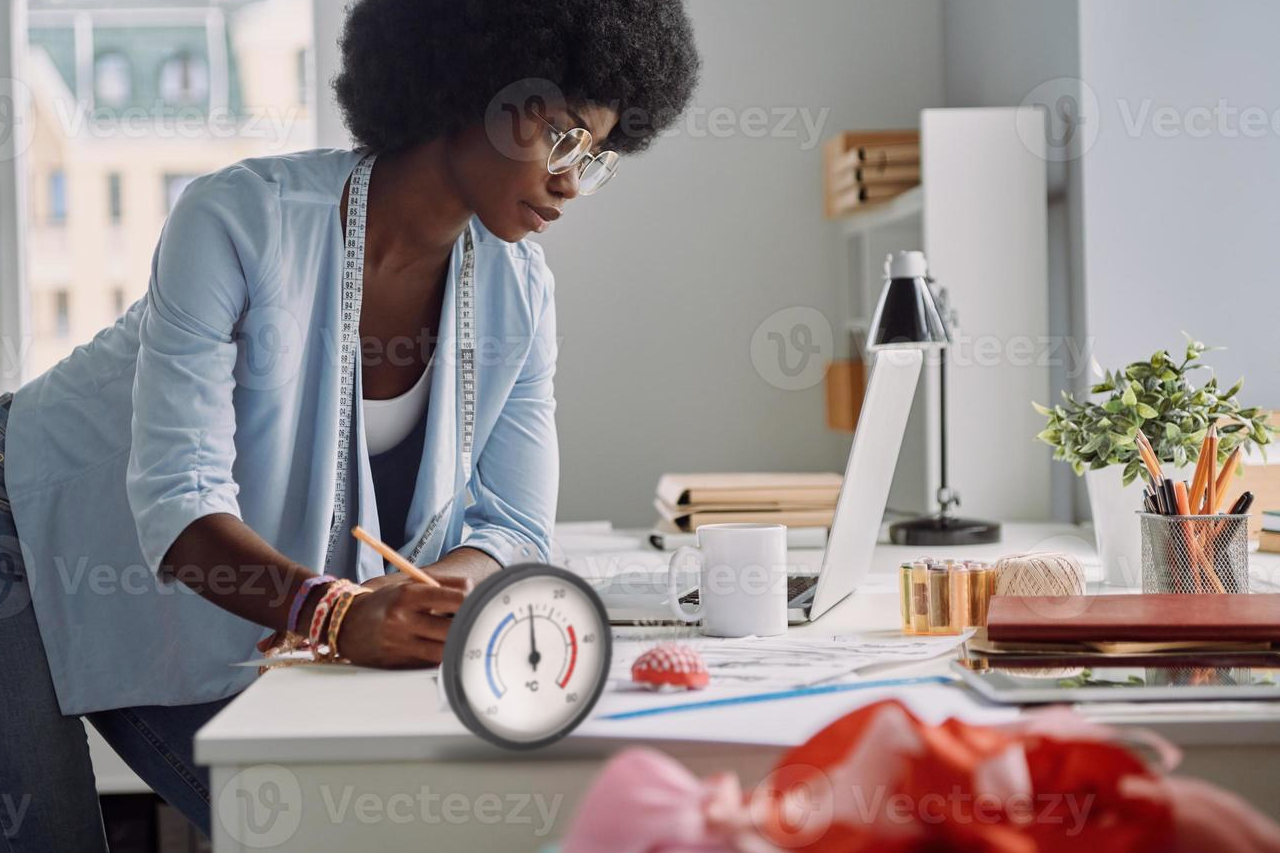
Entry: 8 °C
